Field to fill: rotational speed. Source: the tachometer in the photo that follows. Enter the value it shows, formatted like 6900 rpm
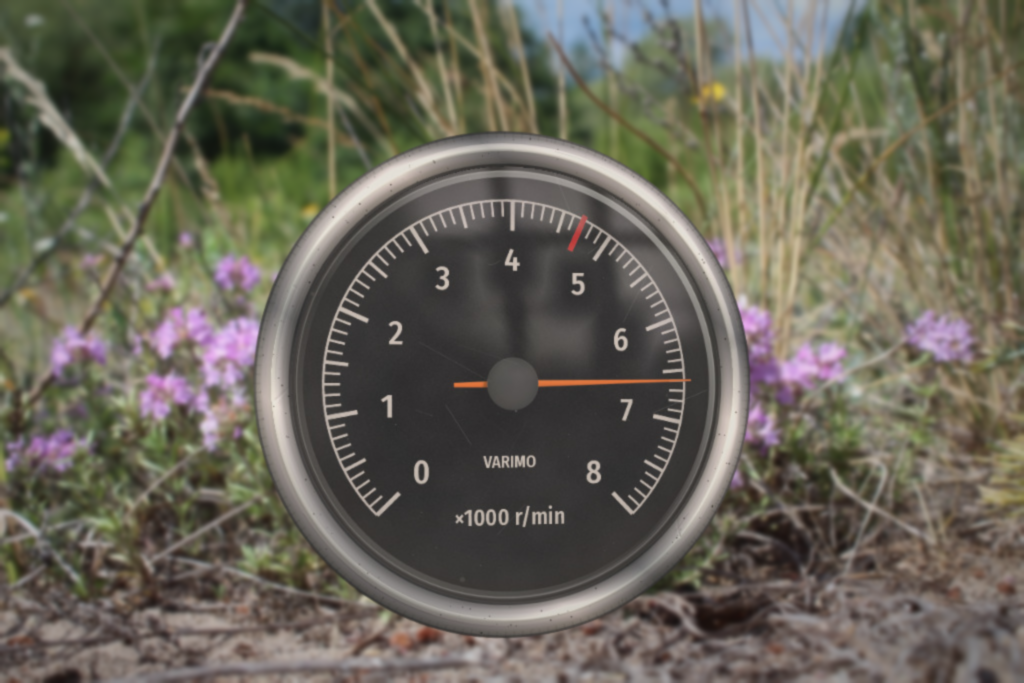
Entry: 6600 rpm
